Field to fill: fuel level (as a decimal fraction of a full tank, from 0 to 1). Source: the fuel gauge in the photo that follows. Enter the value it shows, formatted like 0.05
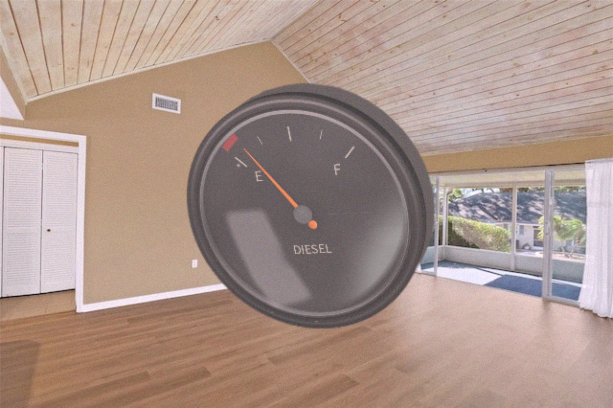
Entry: 0.125
